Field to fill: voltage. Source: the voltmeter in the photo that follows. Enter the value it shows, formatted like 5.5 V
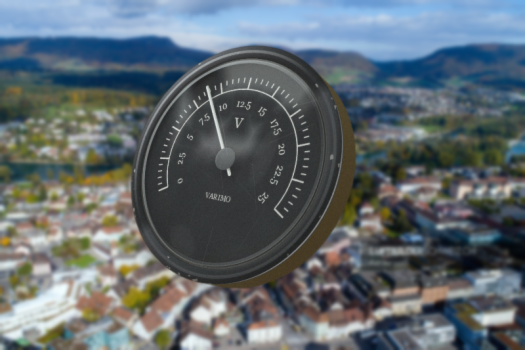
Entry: 9 V
